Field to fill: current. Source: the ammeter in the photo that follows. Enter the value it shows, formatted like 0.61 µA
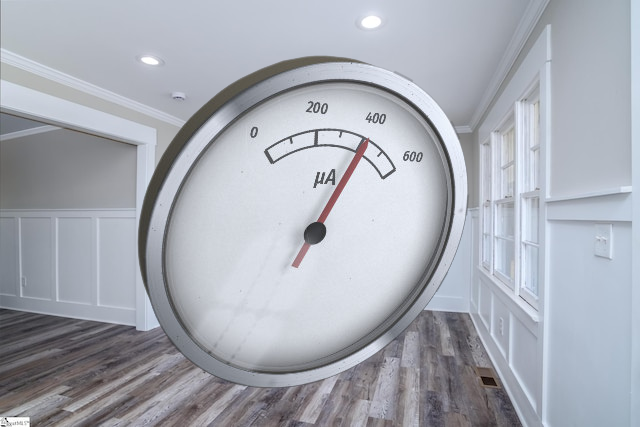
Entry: 400 µA
